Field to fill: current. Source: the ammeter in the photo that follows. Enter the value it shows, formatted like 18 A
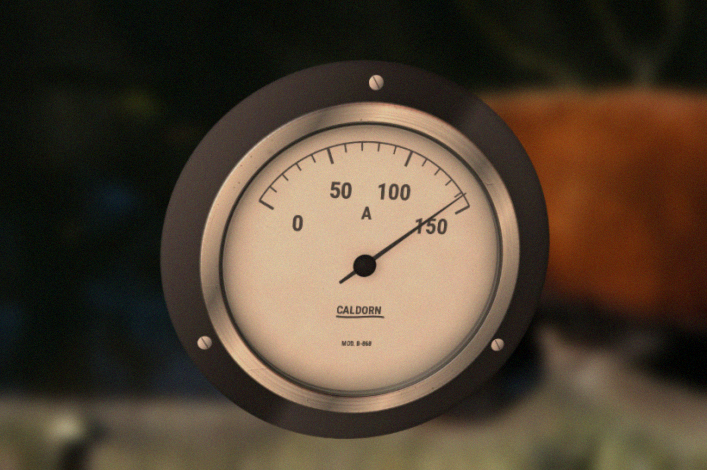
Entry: 140 A
